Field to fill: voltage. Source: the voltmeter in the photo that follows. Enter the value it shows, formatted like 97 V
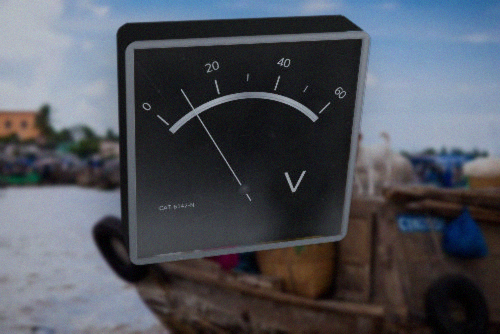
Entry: 10 V
